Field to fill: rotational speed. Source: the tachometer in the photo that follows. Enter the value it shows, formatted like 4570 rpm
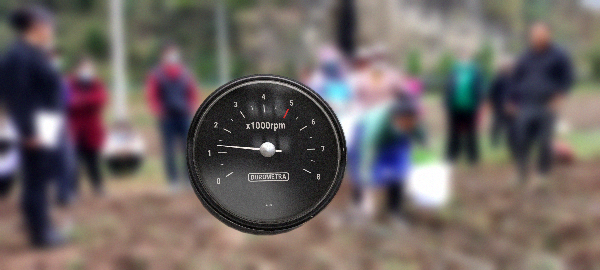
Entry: 1250 rpm
